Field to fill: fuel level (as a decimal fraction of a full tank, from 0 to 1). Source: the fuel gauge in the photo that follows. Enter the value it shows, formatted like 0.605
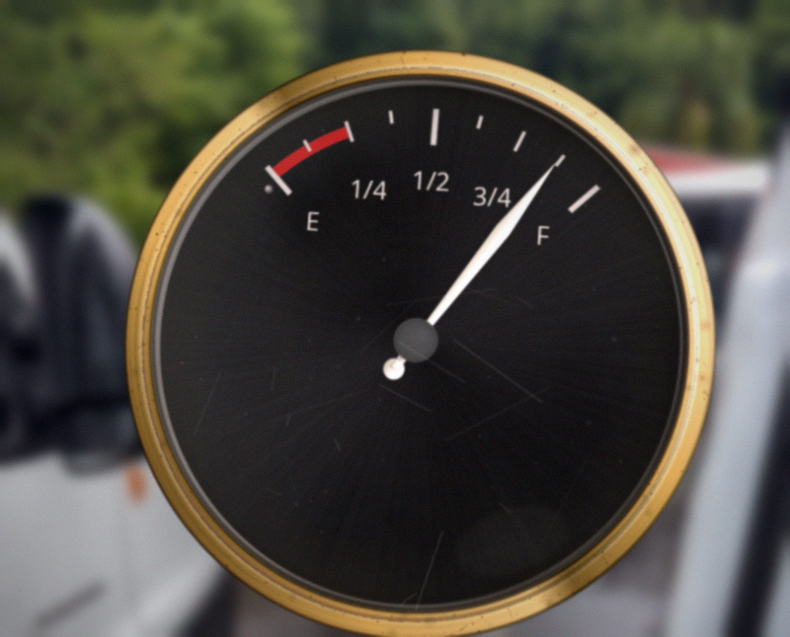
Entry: 0.875
